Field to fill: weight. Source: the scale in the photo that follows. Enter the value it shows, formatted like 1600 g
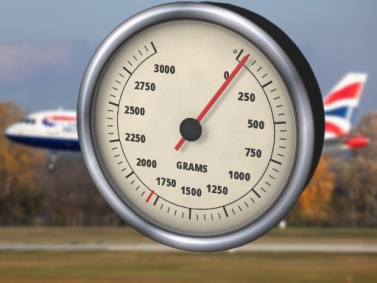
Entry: 50 g
